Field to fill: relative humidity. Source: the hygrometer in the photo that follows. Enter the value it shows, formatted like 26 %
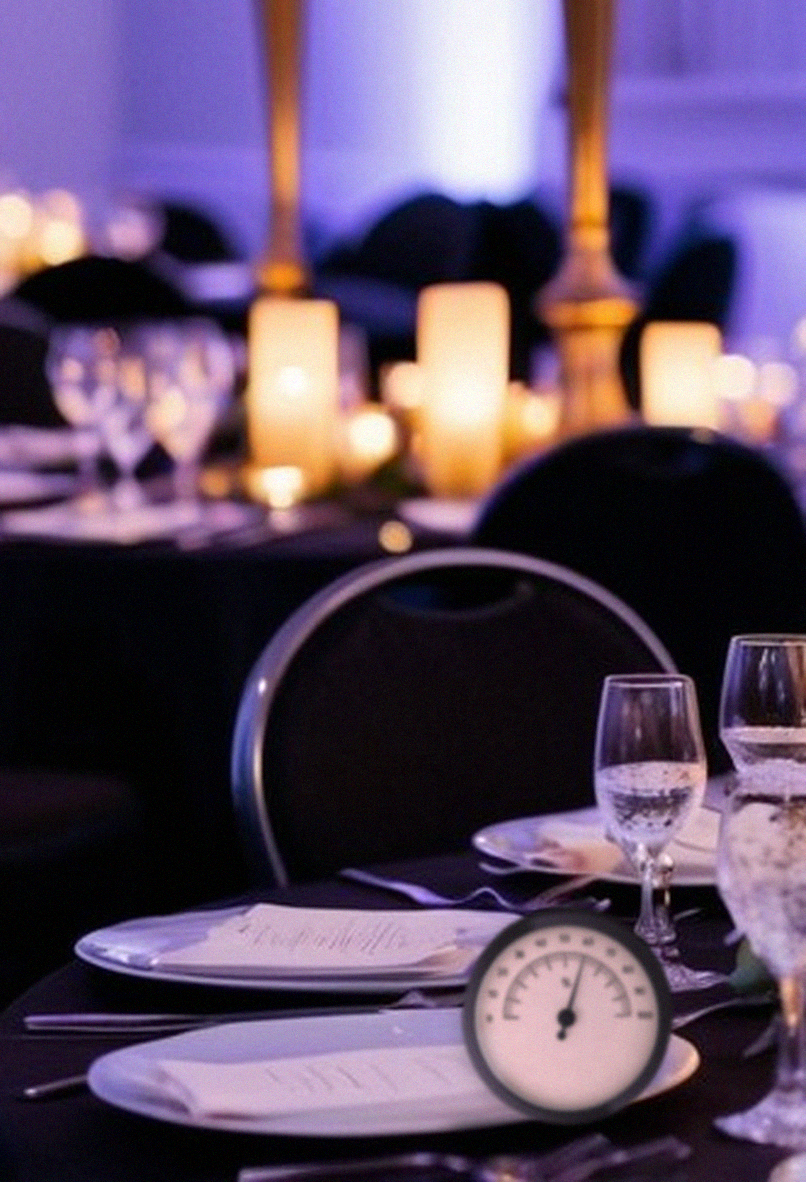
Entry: 60 %
